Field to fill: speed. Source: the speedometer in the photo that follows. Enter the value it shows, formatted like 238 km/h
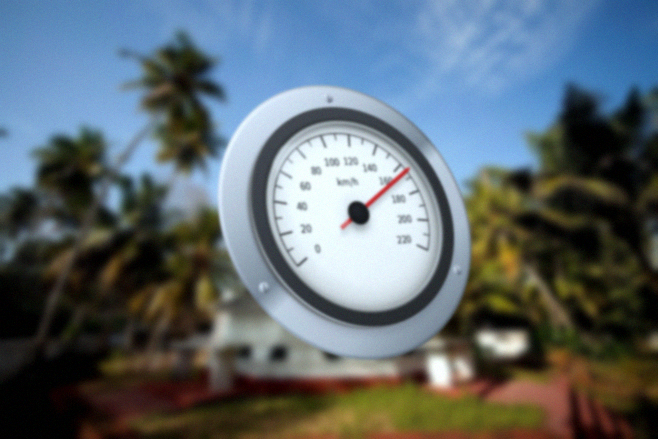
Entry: 165 km/h
